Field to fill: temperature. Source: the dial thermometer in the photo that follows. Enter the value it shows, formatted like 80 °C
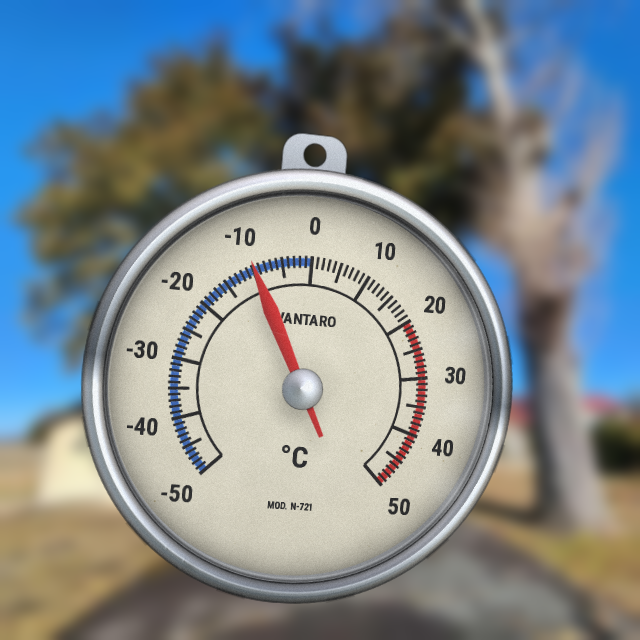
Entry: -10 °C
